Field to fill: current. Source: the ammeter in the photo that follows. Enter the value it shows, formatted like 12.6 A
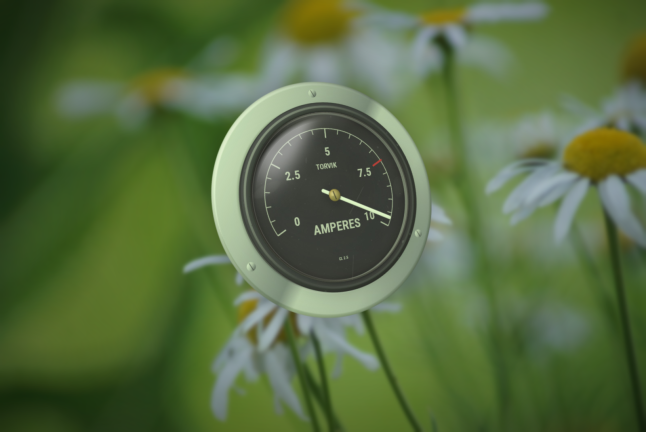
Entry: 9.75 A
